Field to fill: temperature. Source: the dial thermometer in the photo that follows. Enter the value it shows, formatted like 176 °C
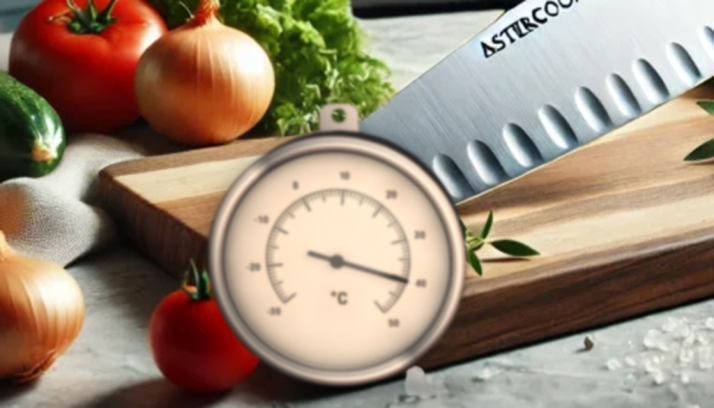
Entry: 40 °C
